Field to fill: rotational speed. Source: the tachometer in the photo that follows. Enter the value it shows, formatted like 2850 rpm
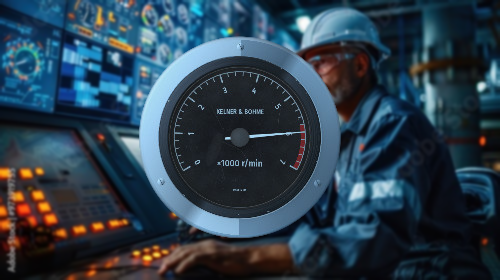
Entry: 6000 rpm
